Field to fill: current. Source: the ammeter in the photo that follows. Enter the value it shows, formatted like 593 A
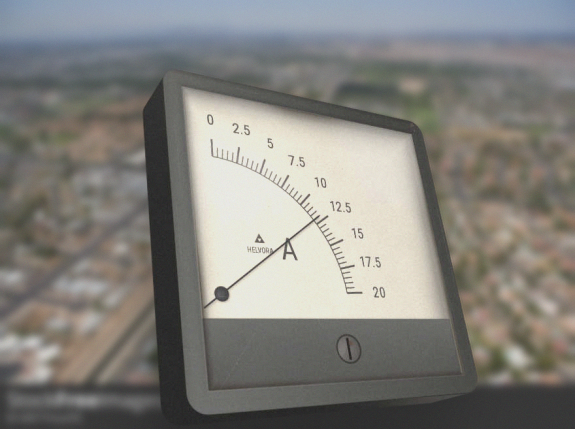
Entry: 12 A
